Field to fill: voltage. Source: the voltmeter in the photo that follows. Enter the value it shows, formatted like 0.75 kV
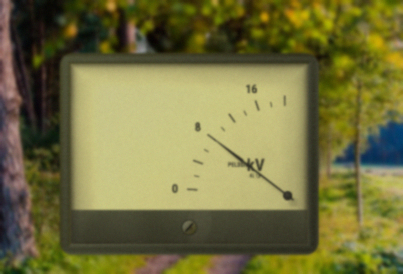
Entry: 8 kV
